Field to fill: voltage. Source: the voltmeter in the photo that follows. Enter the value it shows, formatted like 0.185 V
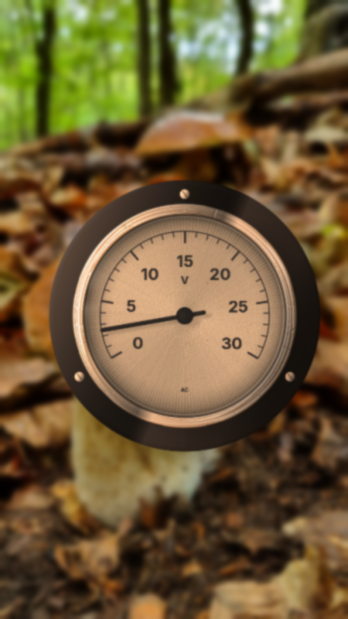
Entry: 2.5 V
